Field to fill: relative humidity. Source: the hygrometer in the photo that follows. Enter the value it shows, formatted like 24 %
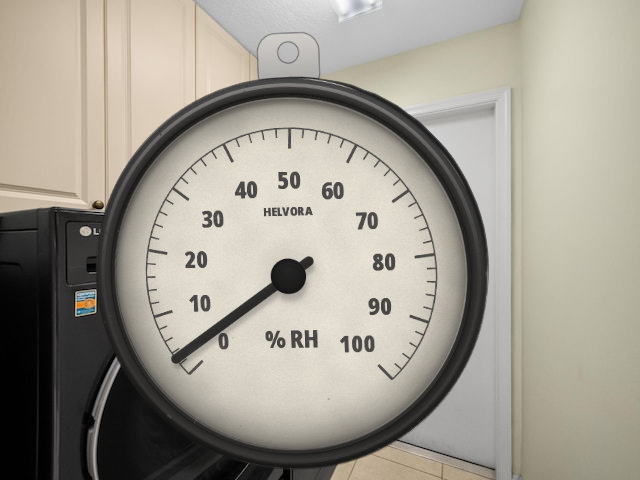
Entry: 3 %
